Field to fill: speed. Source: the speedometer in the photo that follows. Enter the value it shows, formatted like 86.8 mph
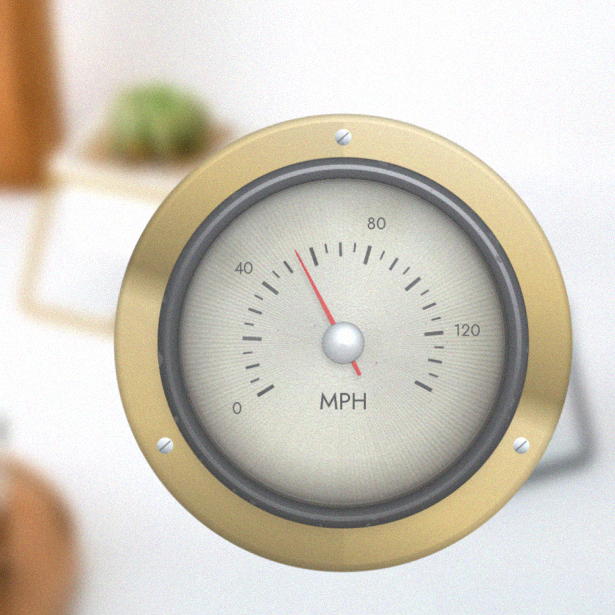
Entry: 55 mph
